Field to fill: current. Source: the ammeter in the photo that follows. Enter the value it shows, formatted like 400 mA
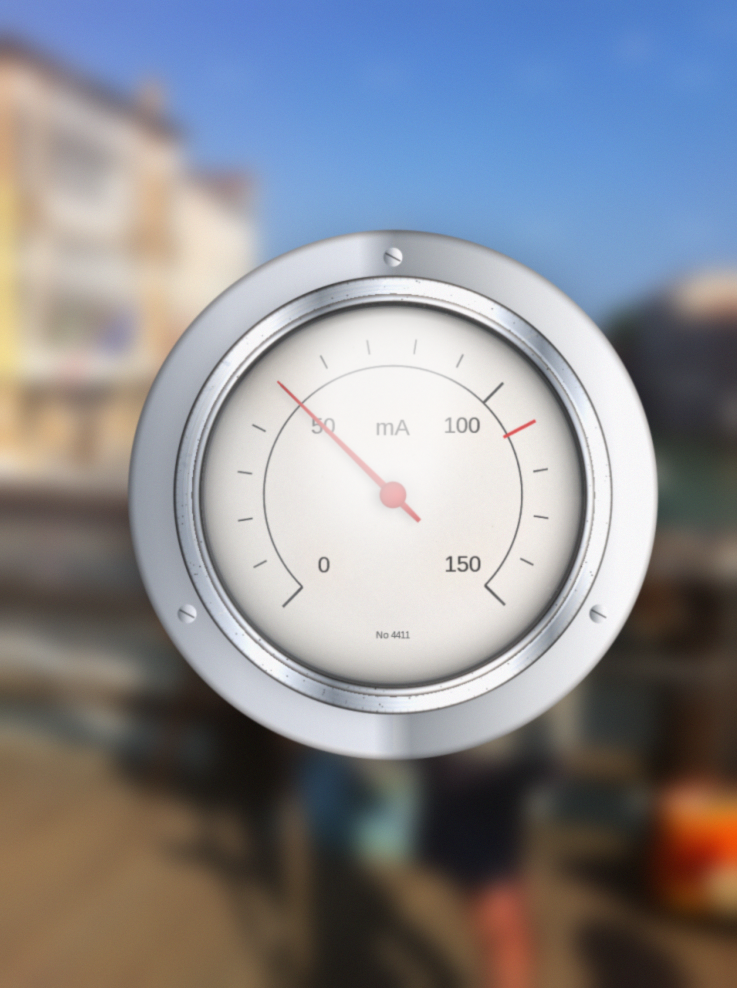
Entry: 50 mA
